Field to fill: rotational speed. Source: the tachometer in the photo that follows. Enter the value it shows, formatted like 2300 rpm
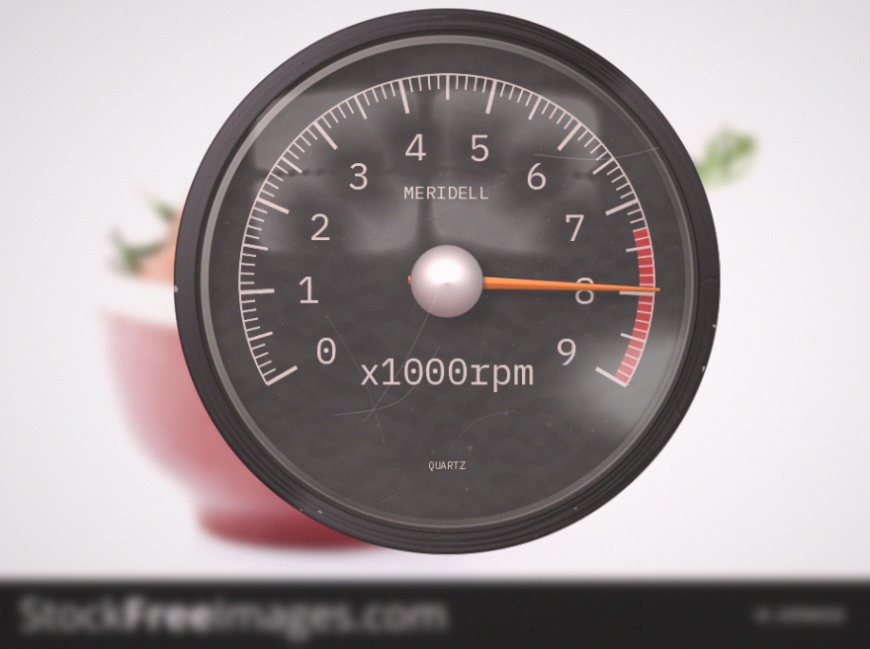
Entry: 7950 rpm
